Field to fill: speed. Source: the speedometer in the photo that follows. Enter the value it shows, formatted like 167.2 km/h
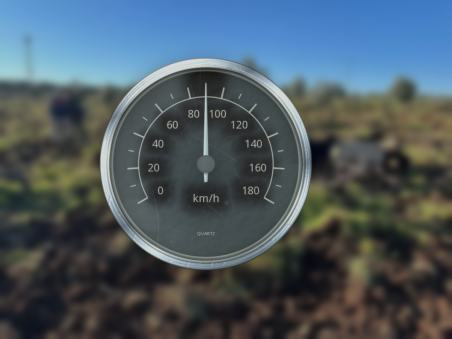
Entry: 90 km/h
